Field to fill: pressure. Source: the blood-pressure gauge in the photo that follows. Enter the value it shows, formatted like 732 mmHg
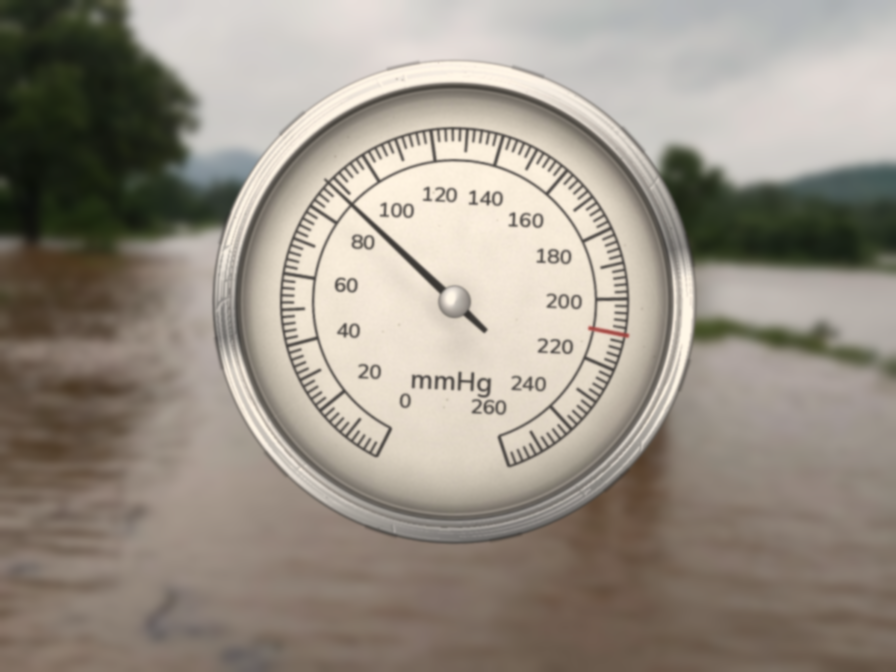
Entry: 88 mmHg
